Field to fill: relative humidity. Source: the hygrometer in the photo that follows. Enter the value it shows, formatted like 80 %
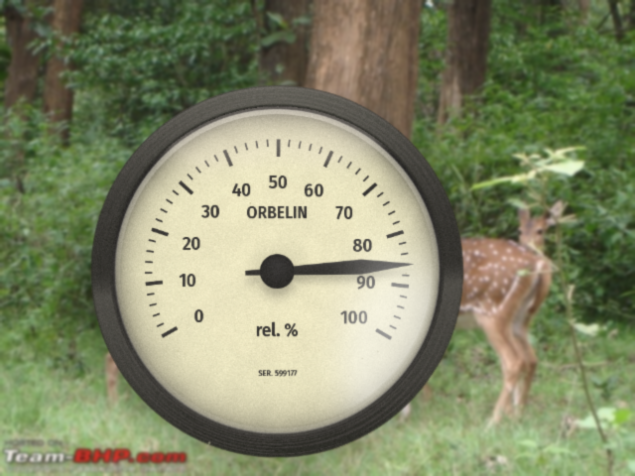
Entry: 86 %
